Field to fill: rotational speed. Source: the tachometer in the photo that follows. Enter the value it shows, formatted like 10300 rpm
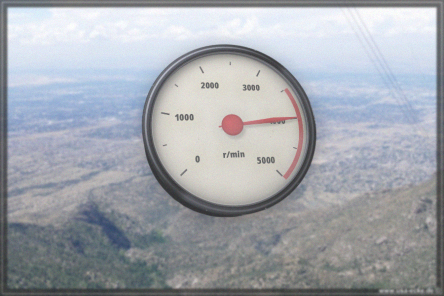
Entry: 4000 rpm
